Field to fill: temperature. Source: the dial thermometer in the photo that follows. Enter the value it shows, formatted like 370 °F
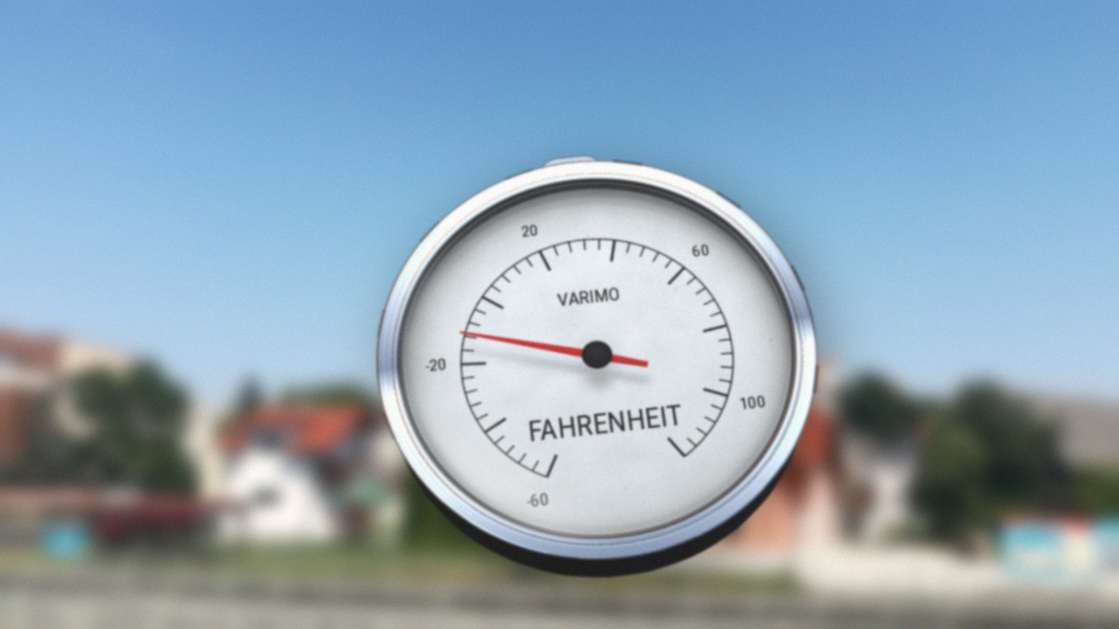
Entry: -12 °F
